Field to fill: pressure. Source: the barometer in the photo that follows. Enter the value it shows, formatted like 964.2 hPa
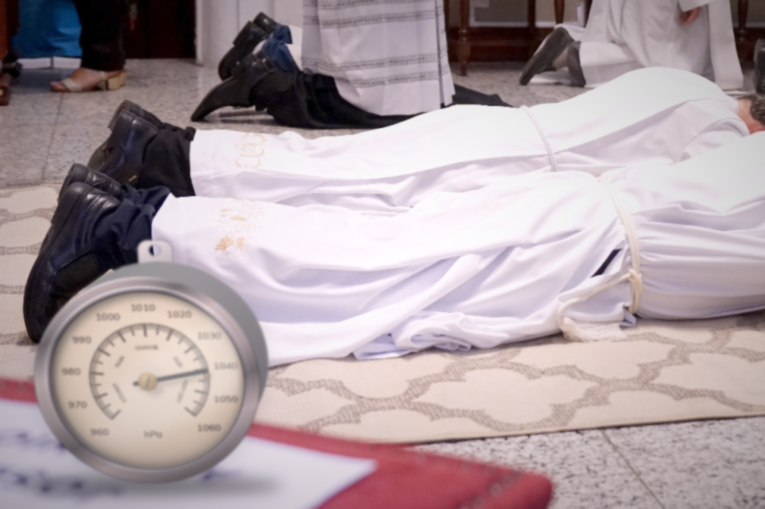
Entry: 1040 hPa
